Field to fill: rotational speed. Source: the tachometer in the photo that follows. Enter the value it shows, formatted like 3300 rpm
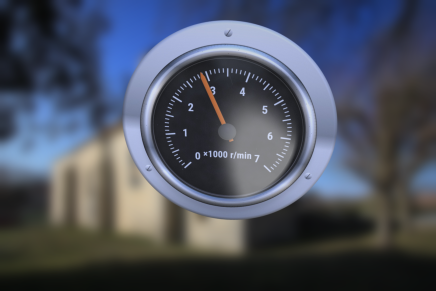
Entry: 2900 rpm
